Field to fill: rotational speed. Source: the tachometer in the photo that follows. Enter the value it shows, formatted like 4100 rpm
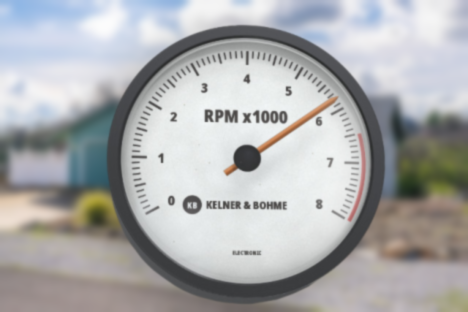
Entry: 5800 rpm
